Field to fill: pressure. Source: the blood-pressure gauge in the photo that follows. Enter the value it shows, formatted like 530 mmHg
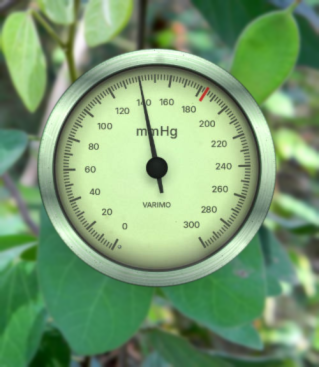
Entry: 140 mmHg
